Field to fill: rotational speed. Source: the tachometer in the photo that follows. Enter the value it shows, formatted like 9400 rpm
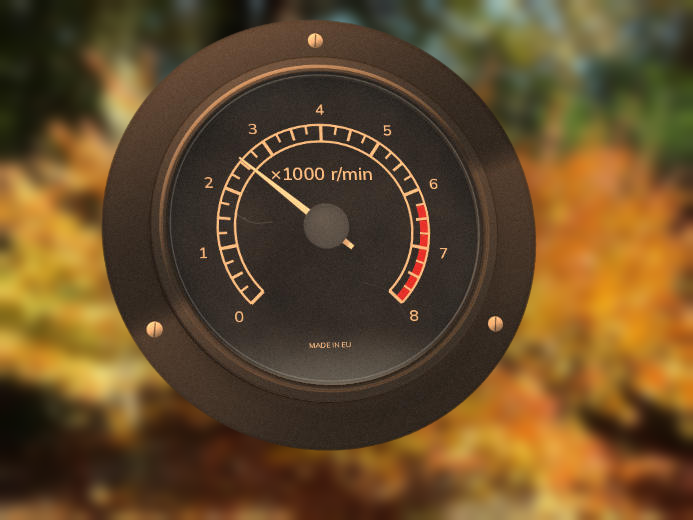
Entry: 2500 rpm
